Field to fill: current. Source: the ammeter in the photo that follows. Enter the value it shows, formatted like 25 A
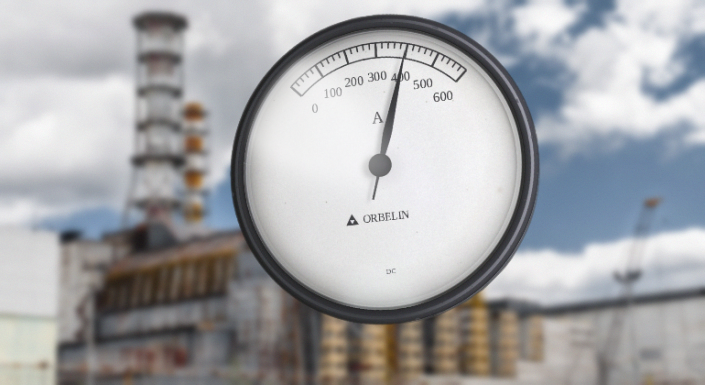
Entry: 400 A
